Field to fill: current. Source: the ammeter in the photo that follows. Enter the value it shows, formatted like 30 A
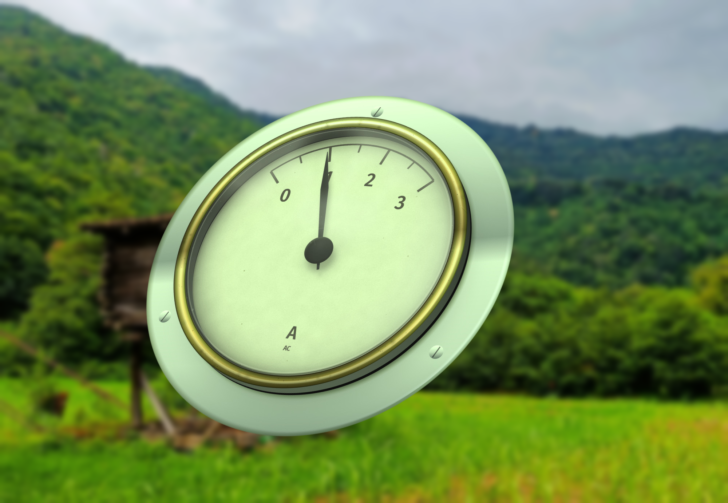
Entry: 1 A
